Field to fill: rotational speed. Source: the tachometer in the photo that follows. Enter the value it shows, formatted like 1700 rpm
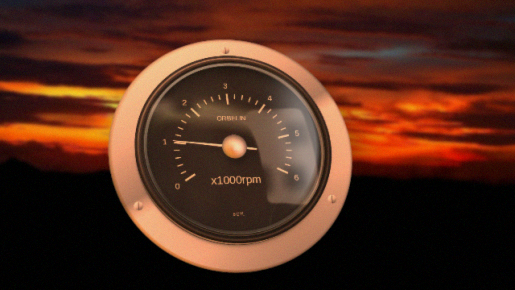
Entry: 1000 rpm
